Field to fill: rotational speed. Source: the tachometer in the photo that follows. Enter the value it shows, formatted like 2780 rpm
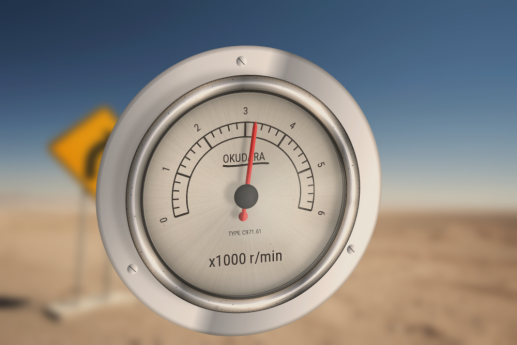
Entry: 3200 rpm
